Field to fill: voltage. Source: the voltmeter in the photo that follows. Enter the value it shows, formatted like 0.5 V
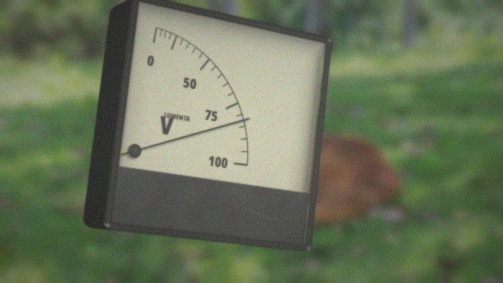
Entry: 82.5 V
